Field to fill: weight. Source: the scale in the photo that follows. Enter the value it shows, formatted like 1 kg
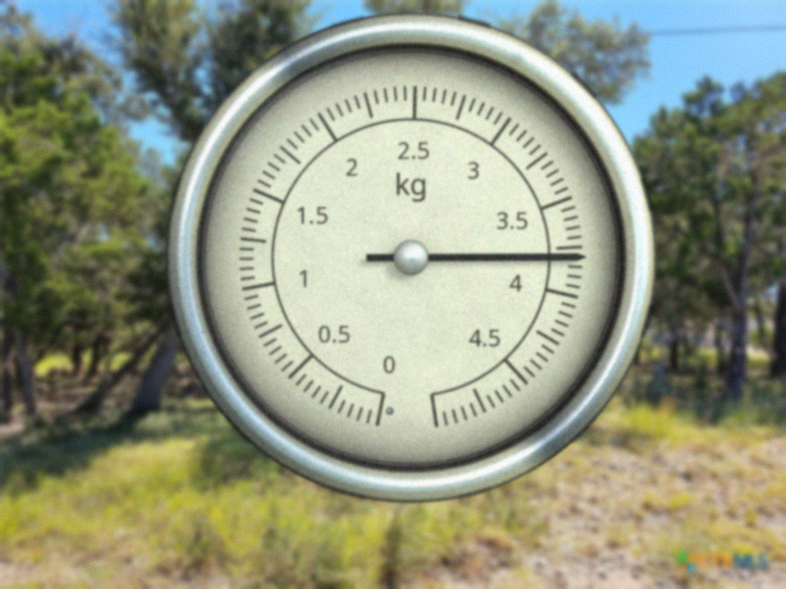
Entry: 3.8 kg
